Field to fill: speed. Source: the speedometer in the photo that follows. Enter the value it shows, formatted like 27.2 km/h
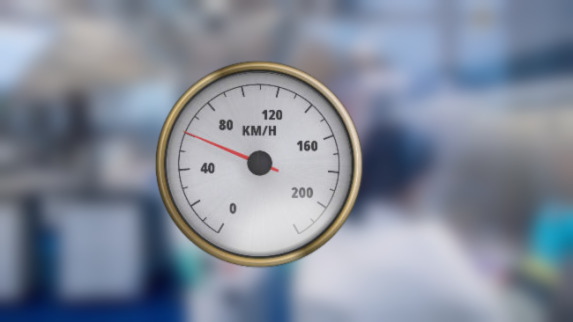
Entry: 60 km/h
